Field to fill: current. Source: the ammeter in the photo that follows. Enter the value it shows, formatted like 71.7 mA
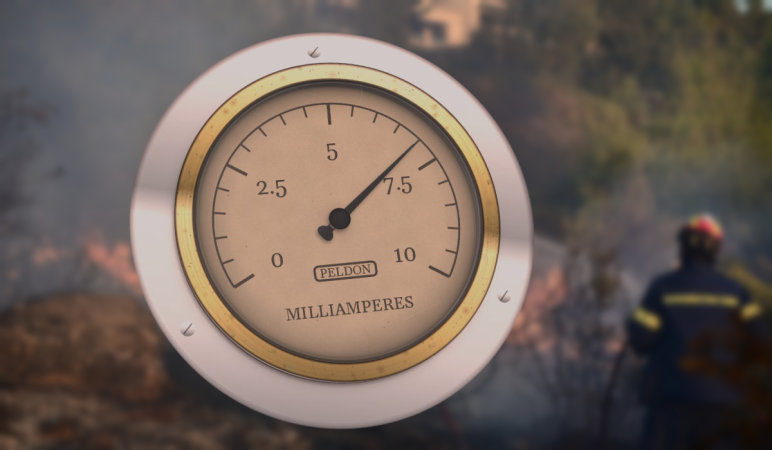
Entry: 7 mA
